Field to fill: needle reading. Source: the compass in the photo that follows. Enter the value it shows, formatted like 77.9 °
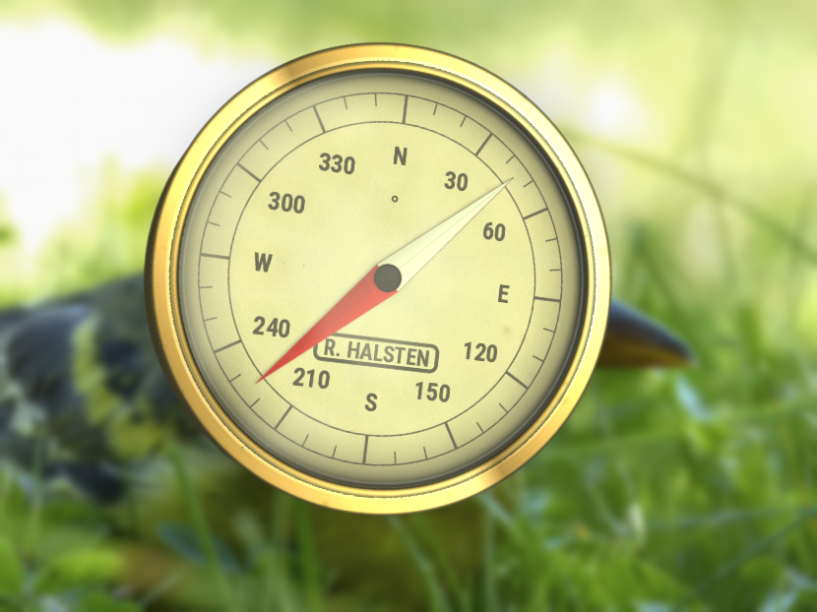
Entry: 225 °
